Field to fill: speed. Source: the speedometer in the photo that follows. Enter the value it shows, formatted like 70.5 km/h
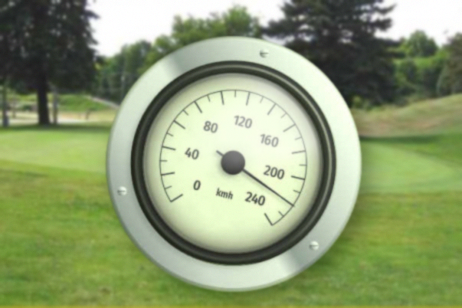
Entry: 220 km/h
